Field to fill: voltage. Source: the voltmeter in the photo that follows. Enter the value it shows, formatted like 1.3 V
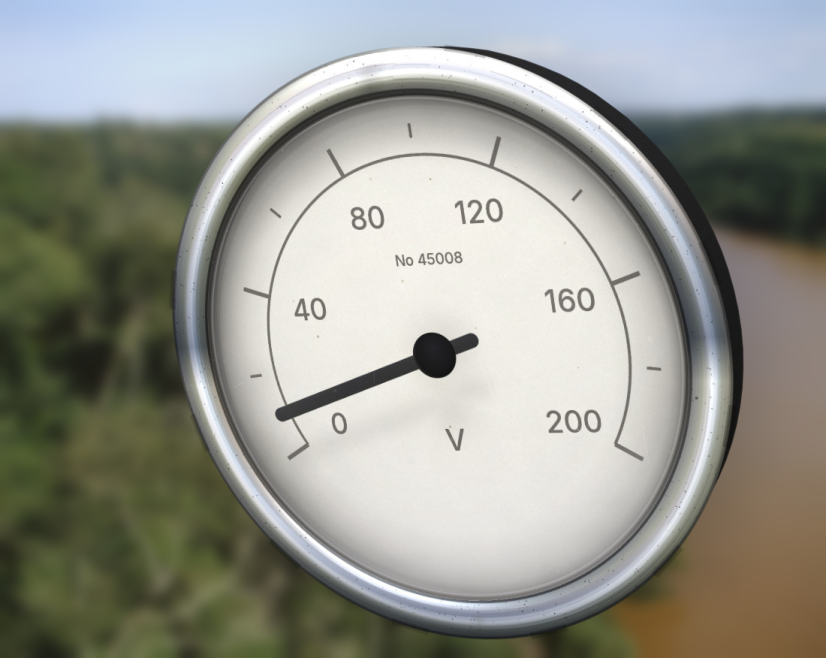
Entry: 10 V
